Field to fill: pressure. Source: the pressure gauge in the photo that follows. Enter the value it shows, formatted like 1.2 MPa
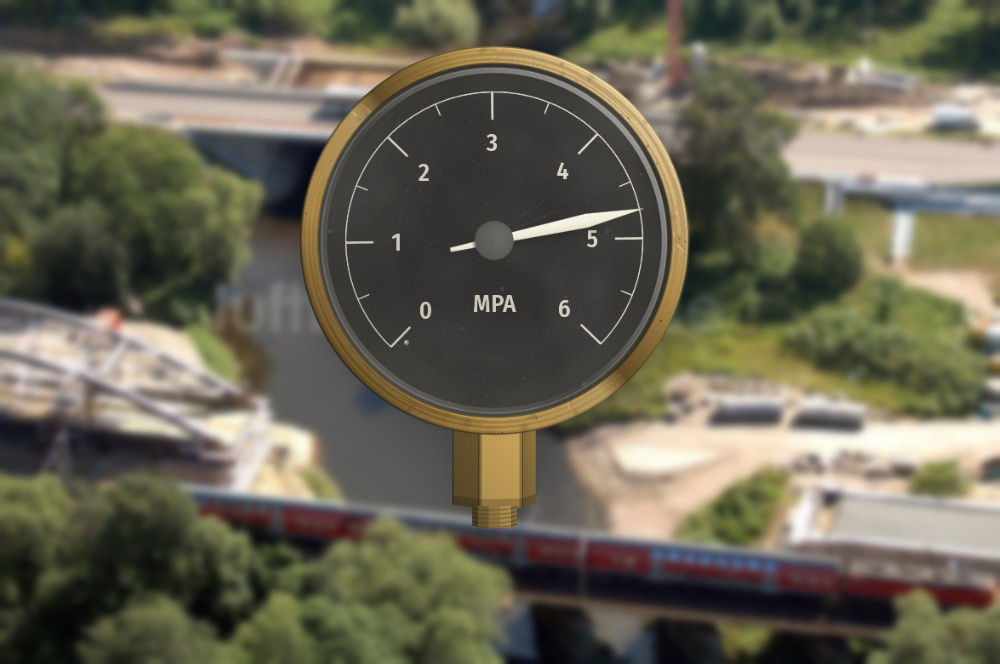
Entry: 4.75 MPa
